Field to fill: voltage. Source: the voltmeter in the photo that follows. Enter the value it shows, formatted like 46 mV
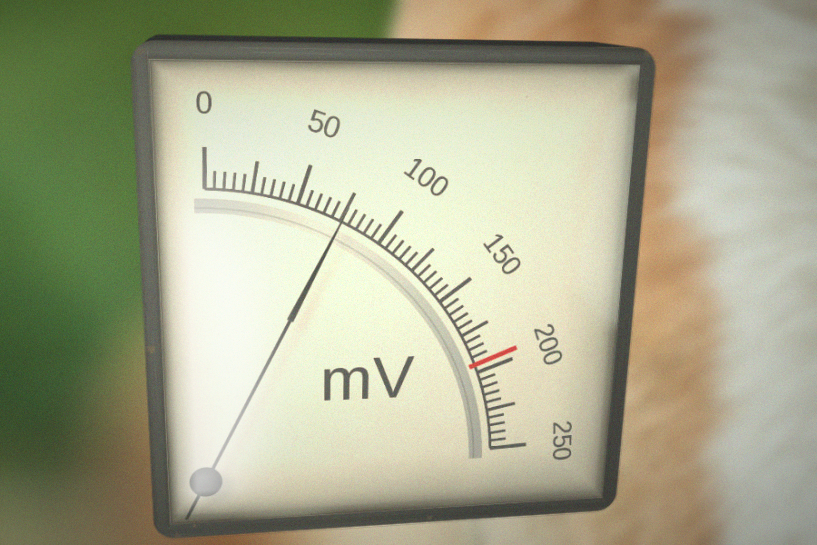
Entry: 75 mV
